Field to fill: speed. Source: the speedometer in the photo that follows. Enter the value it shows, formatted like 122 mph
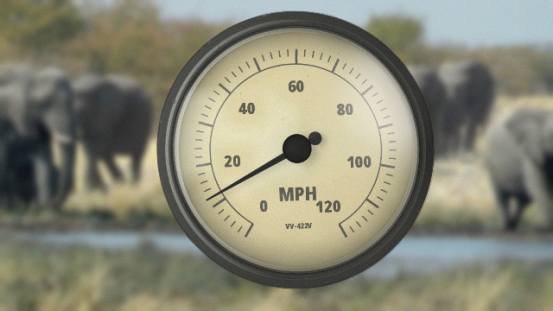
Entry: 12 mph
